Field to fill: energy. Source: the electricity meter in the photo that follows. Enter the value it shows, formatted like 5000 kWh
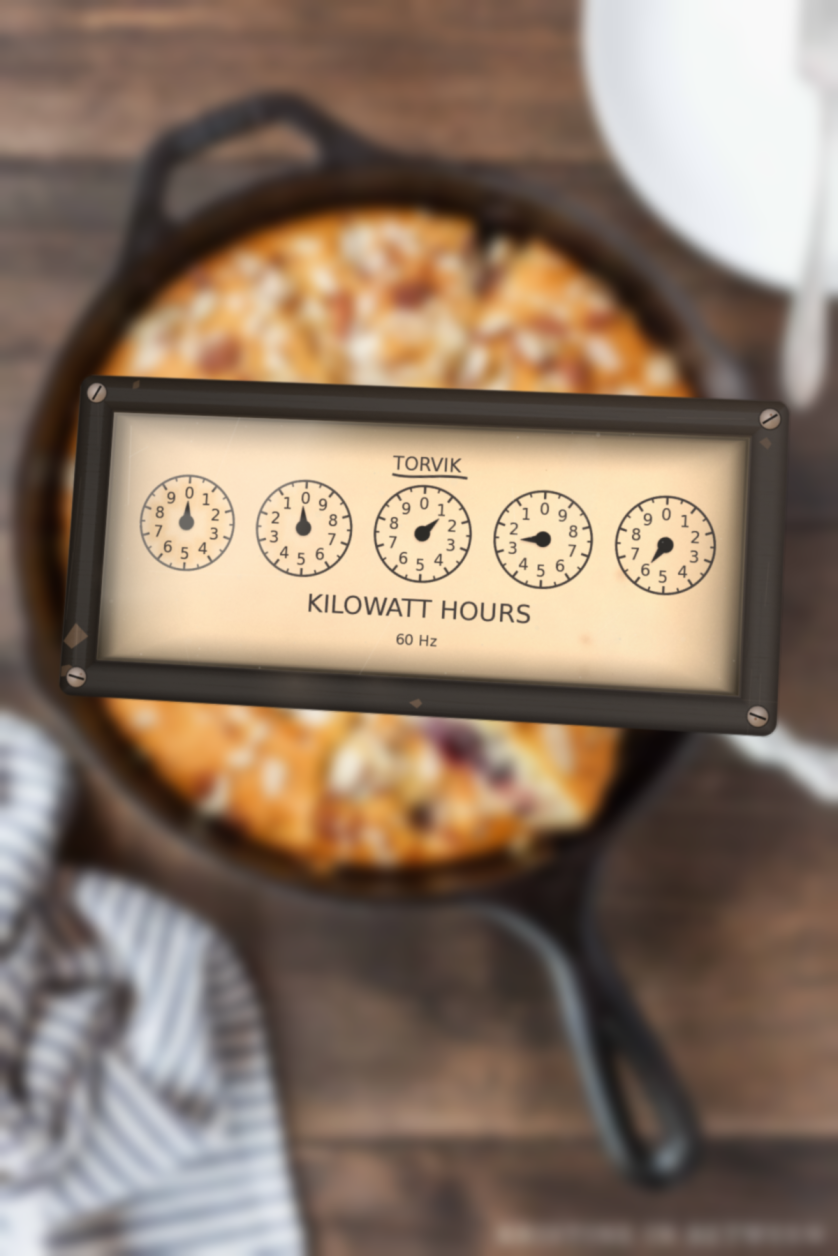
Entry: 126 kWh
